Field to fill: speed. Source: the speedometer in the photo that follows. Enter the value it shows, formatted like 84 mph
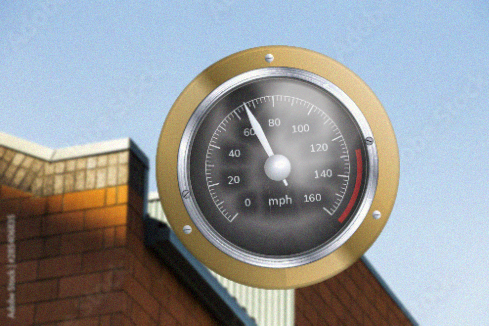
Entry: 66 mph
